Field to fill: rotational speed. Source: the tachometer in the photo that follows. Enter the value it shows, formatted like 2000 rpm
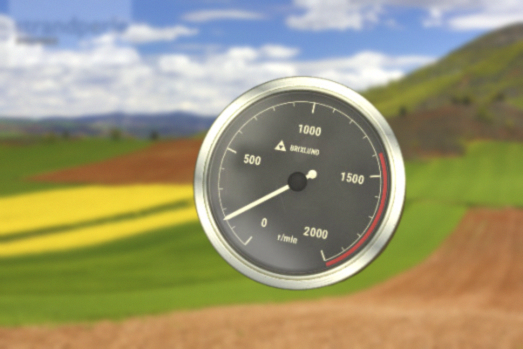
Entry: 150 rpm
